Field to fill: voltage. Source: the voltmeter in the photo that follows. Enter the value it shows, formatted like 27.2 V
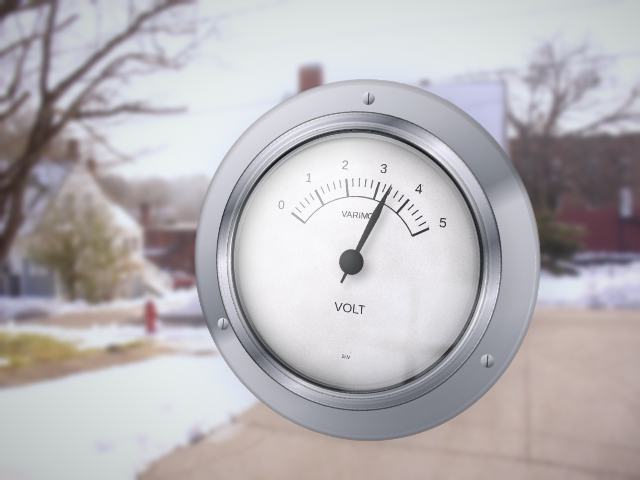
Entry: 3.4 V
